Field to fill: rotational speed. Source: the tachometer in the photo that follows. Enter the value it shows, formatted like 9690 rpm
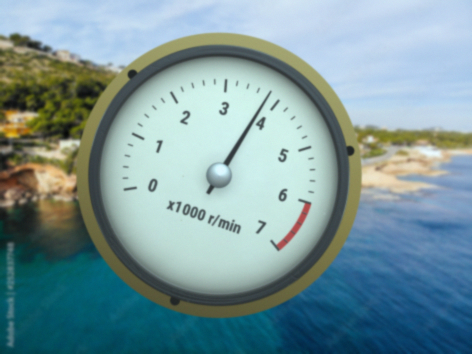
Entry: 3800 rpm
